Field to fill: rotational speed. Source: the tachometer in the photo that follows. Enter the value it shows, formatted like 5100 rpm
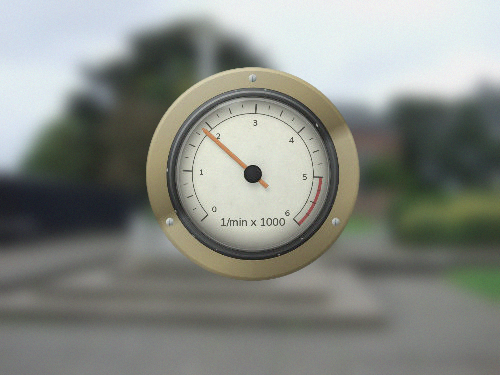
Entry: 1875 rpm
